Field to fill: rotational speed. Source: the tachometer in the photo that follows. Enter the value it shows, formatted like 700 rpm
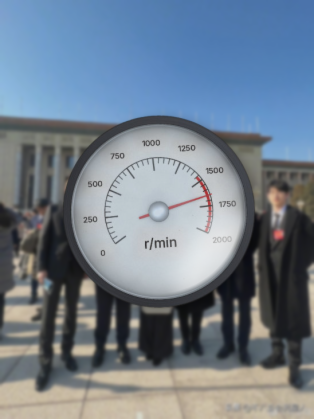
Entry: 1650 rpm
